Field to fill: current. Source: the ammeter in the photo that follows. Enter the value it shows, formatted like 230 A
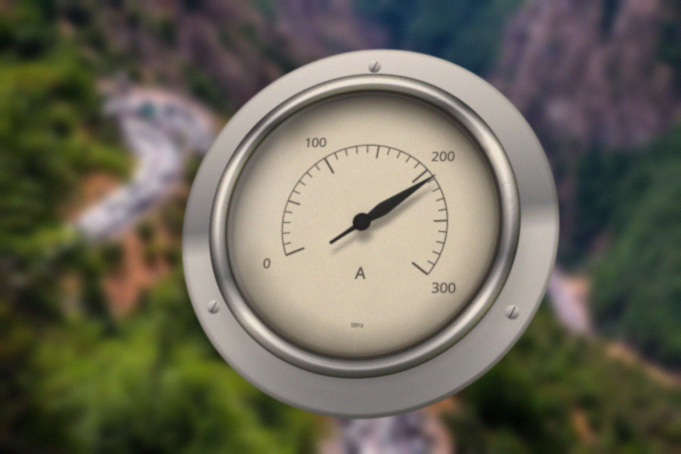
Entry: 210 A
